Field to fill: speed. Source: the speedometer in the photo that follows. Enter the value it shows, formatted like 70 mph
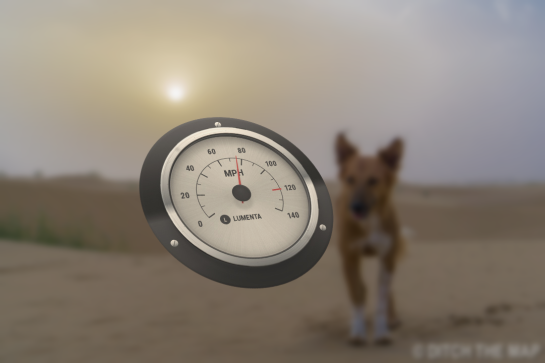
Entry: 75 mph
